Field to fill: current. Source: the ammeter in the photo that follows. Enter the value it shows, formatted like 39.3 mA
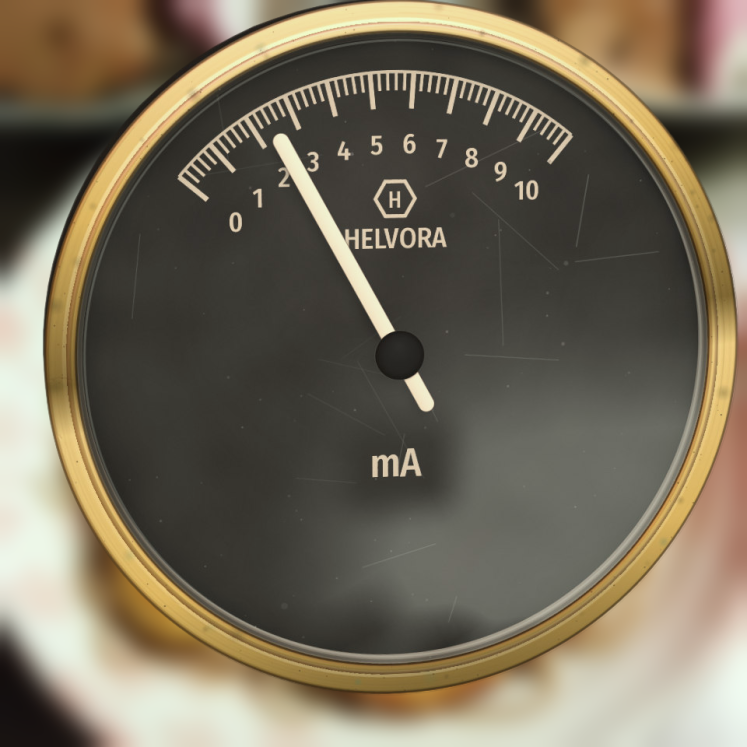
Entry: 2.4 mA
